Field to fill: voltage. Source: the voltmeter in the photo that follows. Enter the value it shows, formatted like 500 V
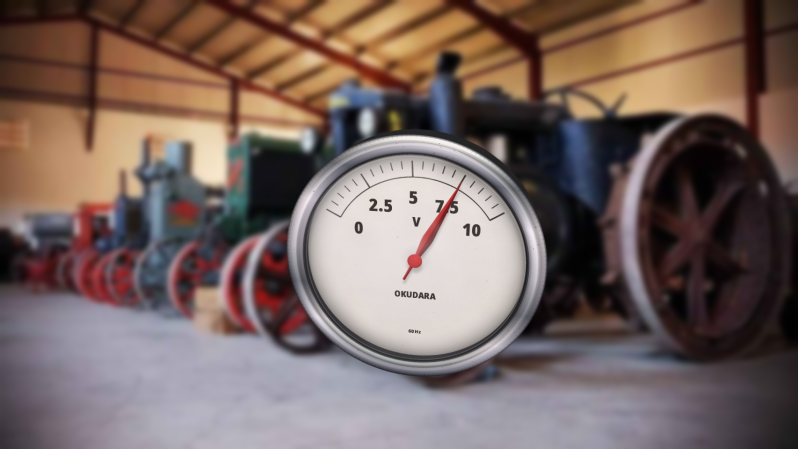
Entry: 7.5 V
